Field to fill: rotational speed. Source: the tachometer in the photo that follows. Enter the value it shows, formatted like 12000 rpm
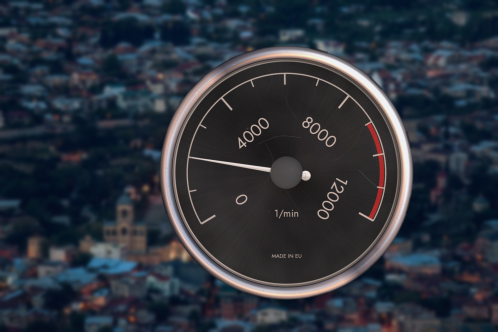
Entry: 2000 rpm
